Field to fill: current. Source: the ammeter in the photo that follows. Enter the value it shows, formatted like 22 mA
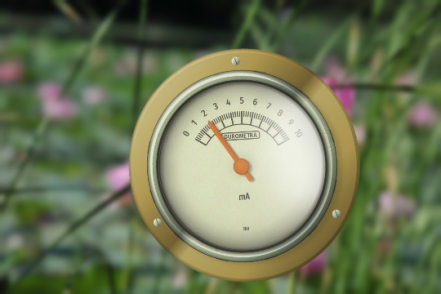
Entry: 2 mA
